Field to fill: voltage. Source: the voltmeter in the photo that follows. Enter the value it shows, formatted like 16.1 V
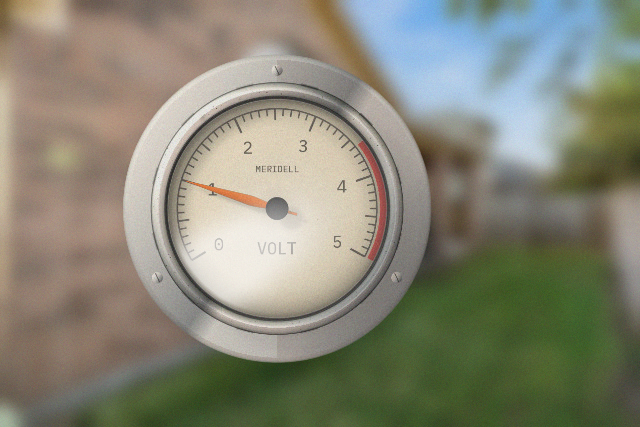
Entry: 1 V
